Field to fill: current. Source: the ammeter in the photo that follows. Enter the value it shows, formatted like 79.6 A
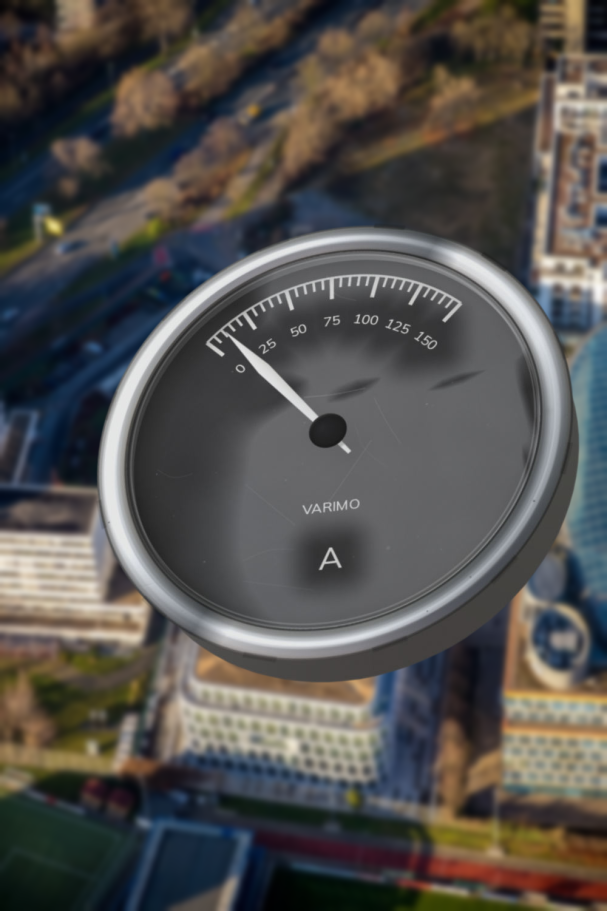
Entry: 10 A
